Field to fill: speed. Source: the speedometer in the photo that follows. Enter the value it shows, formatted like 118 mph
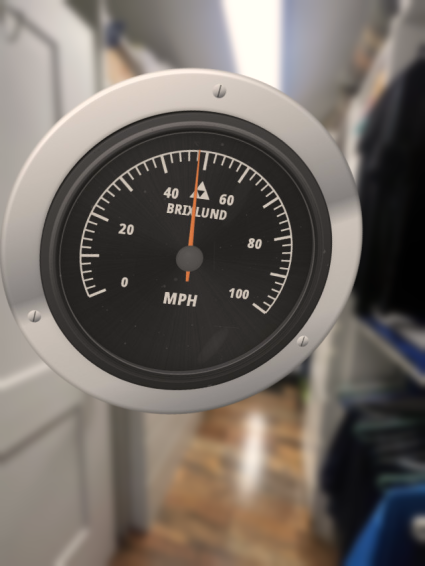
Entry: 48 mph
